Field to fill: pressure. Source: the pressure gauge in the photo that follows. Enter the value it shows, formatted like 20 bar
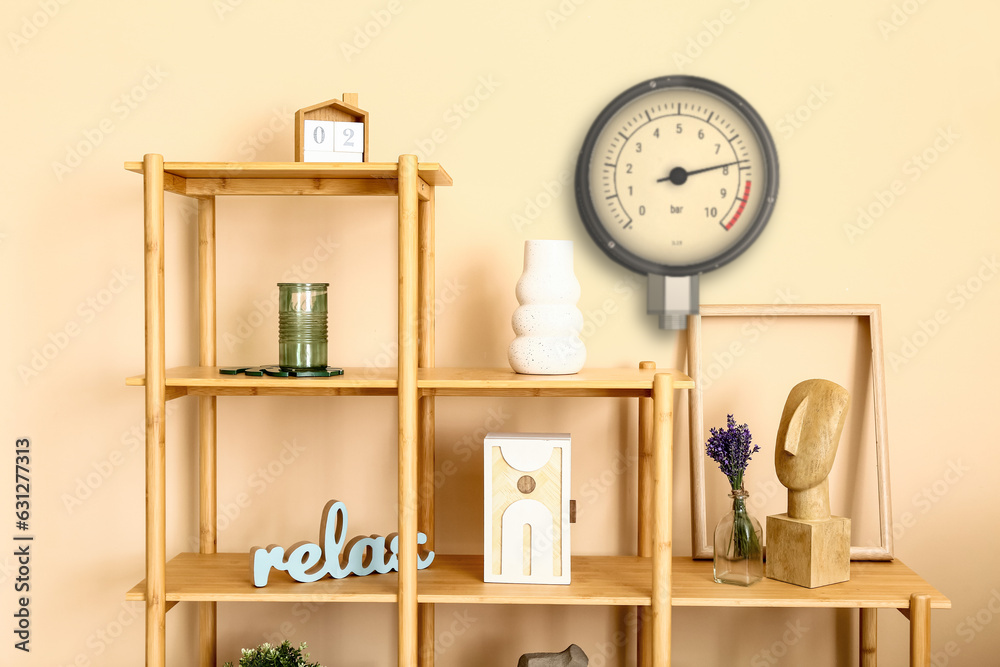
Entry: 7.8 bar
